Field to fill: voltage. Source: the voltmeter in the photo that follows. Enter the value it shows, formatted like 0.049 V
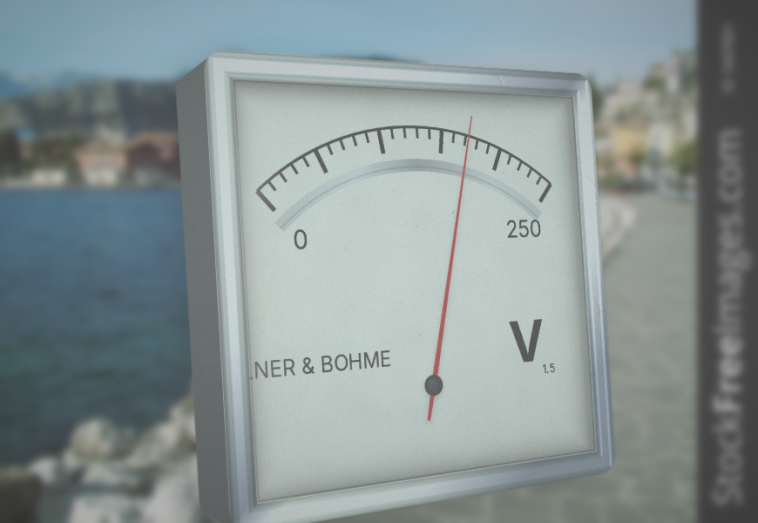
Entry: 170 V
